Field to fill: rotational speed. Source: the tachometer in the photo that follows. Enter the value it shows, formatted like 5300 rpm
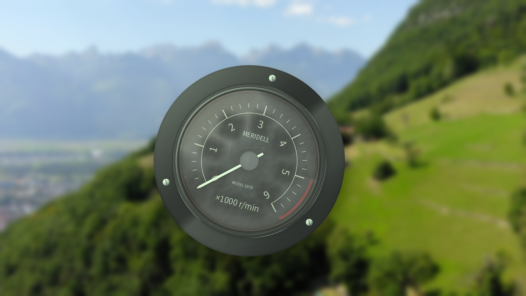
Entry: 0 rpm
